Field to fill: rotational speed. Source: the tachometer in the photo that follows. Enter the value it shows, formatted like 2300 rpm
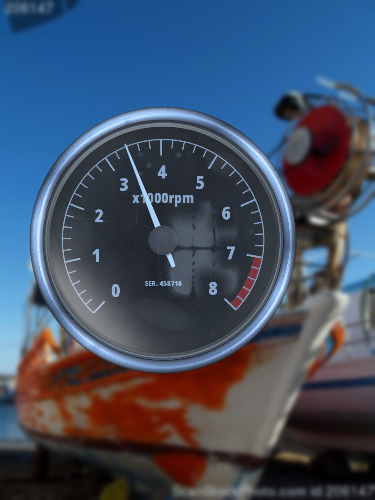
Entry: 3400 rpm
